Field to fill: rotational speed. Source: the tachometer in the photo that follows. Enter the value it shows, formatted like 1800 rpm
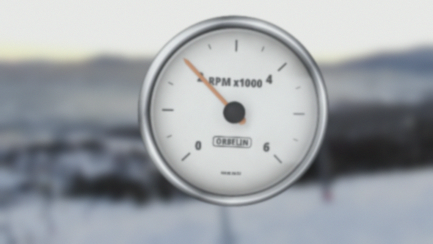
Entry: 2000 rpm
